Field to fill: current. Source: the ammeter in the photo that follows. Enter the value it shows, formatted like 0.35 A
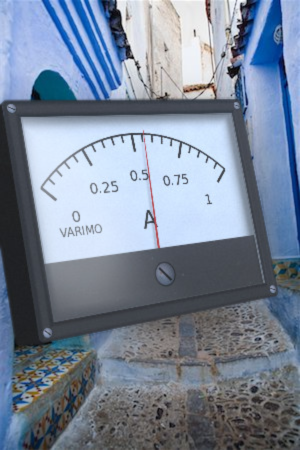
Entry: 0.55 A
